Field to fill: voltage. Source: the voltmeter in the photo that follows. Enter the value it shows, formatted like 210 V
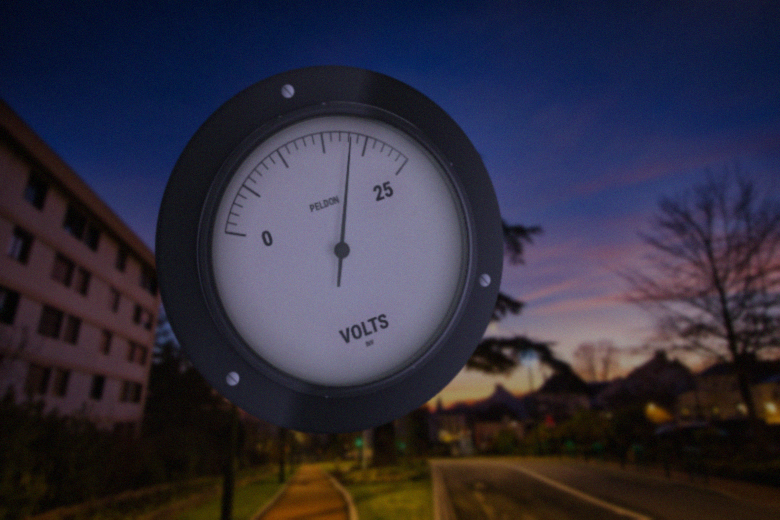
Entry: 18 V
